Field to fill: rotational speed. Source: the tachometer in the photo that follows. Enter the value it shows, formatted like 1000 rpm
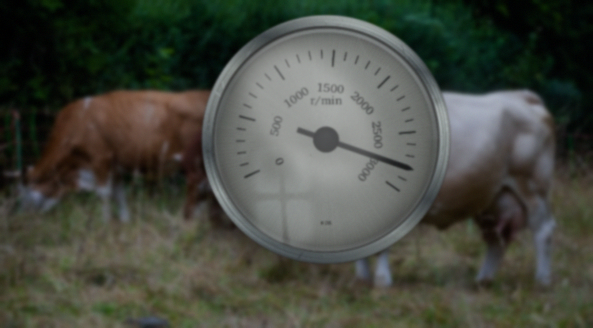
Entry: 2800 rpm
